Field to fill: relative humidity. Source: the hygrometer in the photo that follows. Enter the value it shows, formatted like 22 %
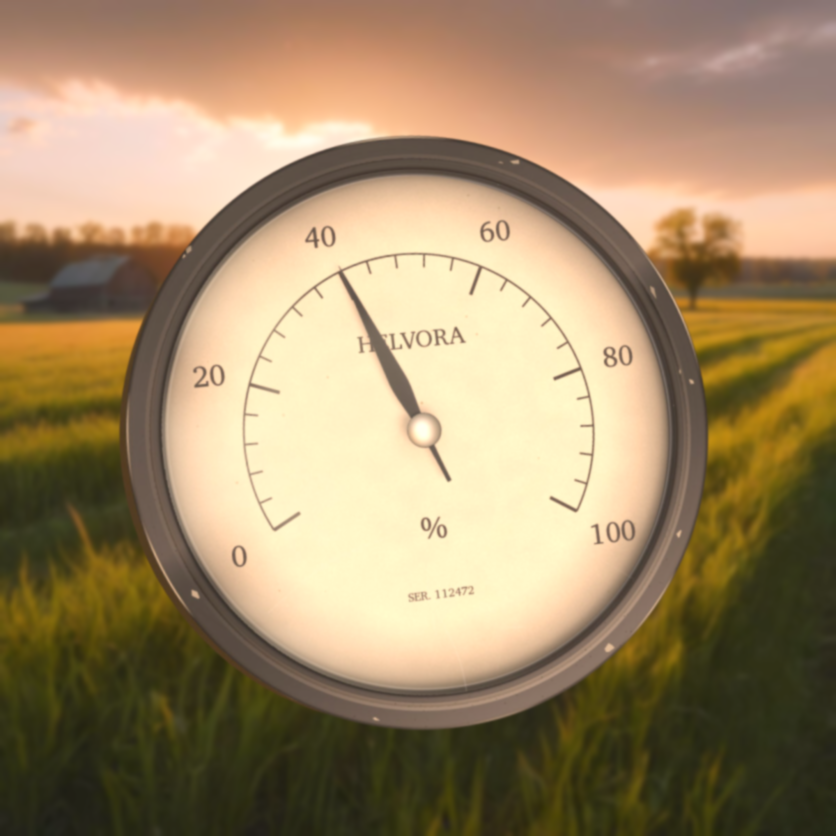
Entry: 40 %
